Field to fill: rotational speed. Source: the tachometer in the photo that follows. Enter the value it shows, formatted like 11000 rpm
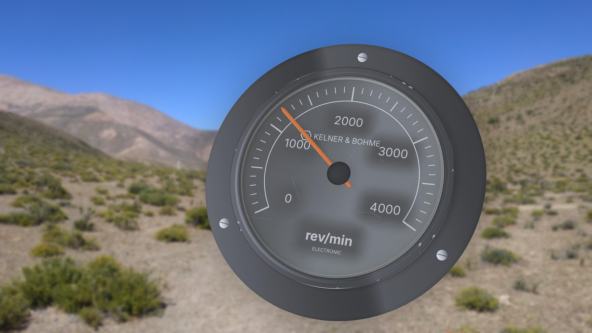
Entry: 1200 rpm
